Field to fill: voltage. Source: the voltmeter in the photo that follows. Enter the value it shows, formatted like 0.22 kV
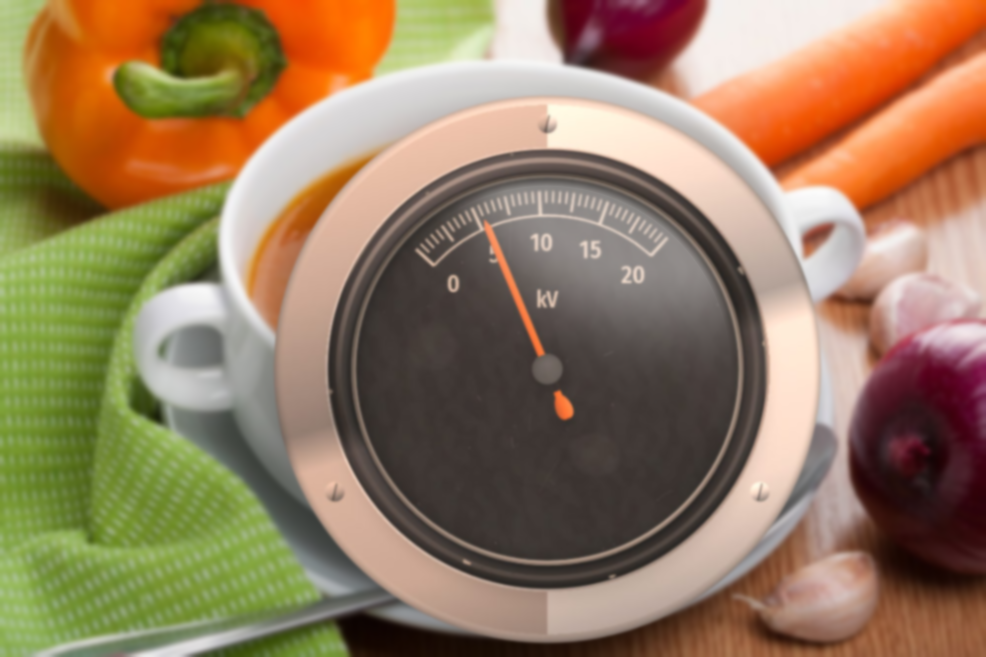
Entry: 5.5 kV
